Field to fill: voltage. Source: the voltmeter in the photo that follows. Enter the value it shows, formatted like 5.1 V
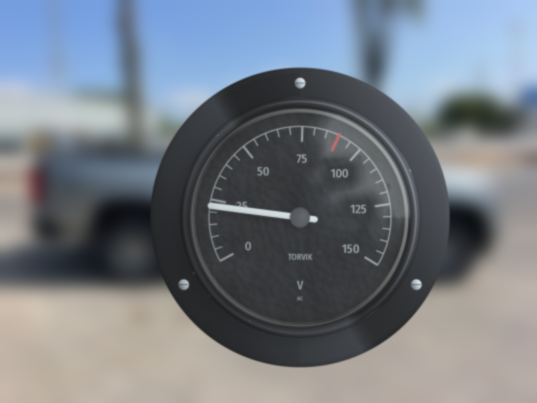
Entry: 22.5 V
